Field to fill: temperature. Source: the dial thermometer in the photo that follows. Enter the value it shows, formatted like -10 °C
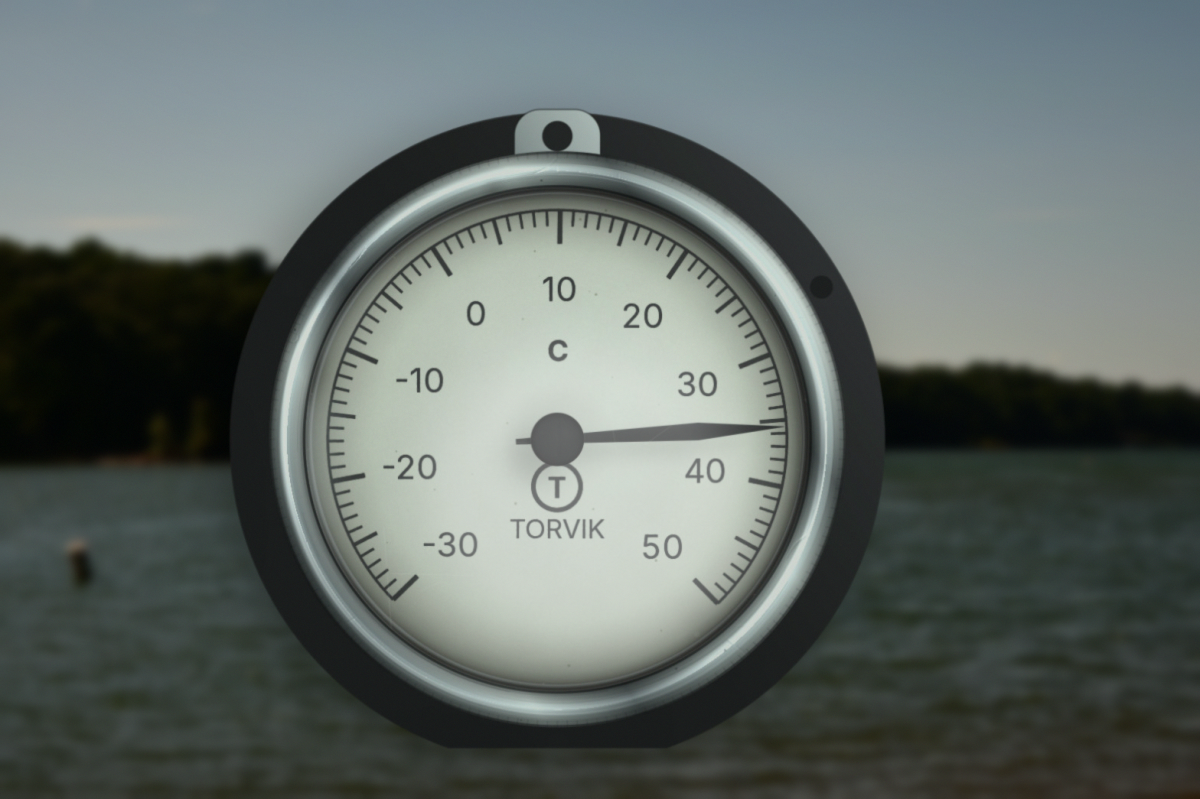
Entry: 35.5 °C
